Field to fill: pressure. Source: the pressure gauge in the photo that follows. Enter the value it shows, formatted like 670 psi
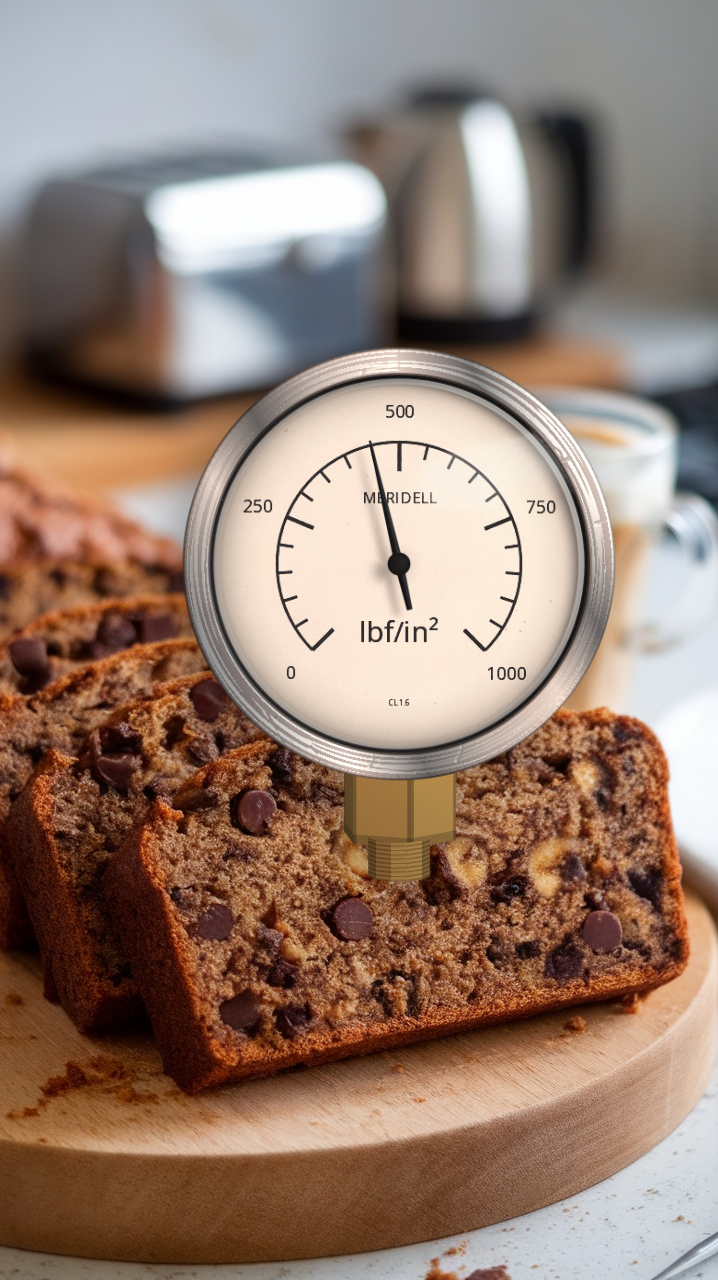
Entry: 450 psi
